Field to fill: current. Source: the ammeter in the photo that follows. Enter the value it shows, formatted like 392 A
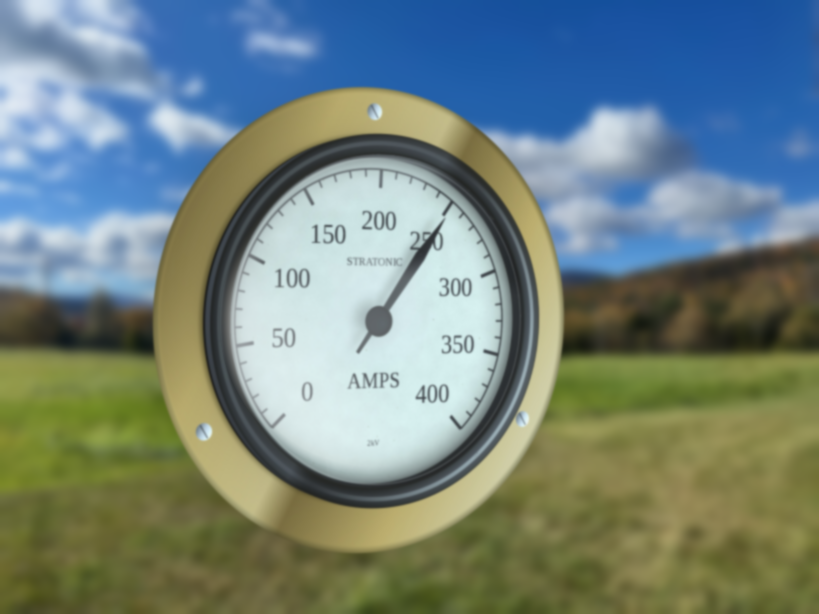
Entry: 250 A
